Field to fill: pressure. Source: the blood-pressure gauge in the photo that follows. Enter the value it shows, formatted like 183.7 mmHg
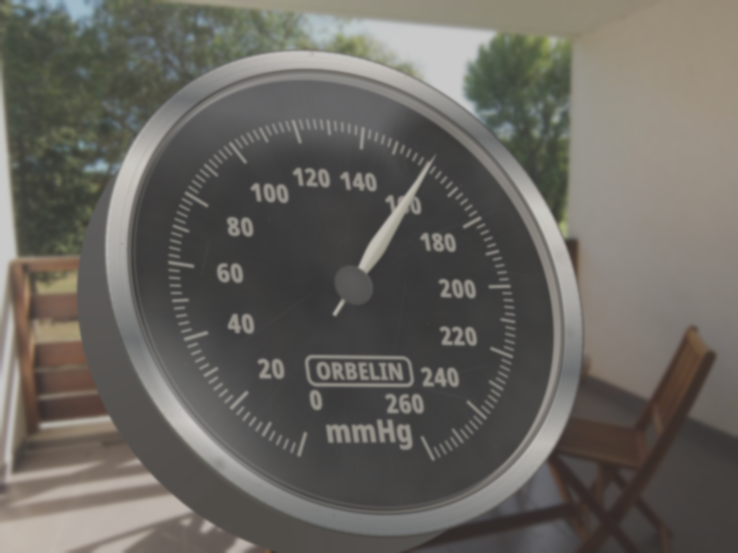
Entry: 160 mmHg
